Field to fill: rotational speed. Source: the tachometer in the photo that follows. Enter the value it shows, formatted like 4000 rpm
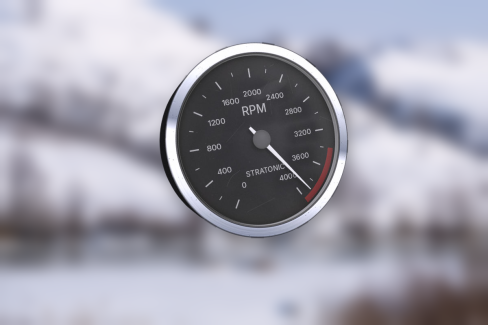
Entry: 3900 rpm
